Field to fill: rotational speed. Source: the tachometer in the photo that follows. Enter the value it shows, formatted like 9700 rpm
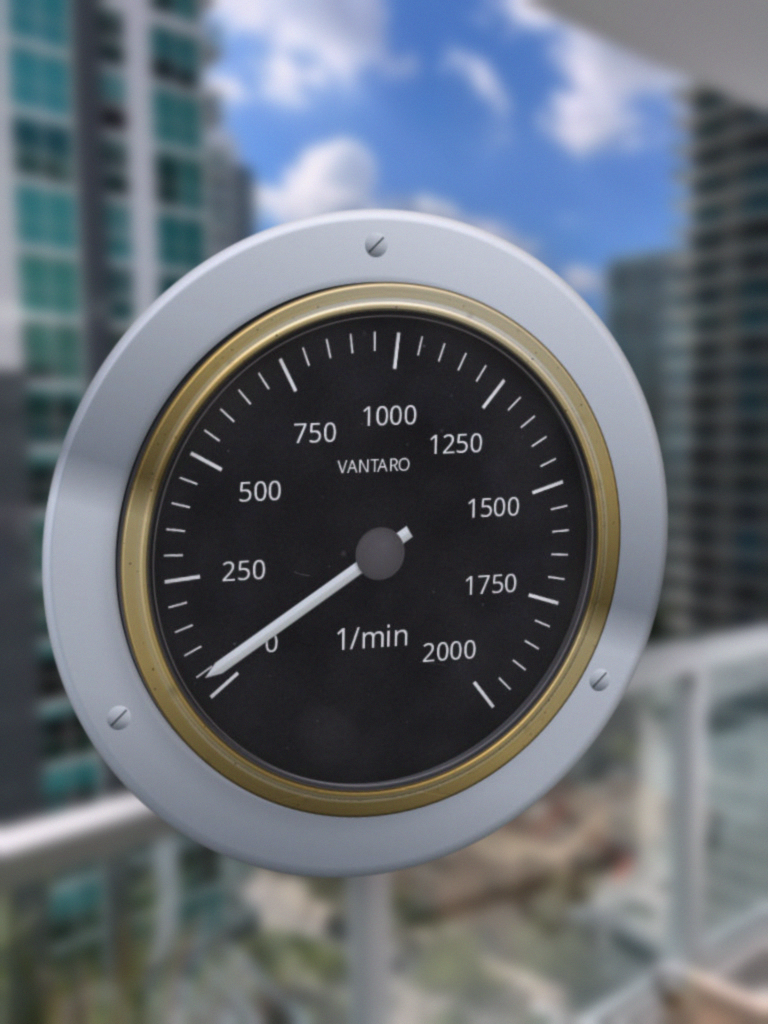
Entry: 50 rpm
